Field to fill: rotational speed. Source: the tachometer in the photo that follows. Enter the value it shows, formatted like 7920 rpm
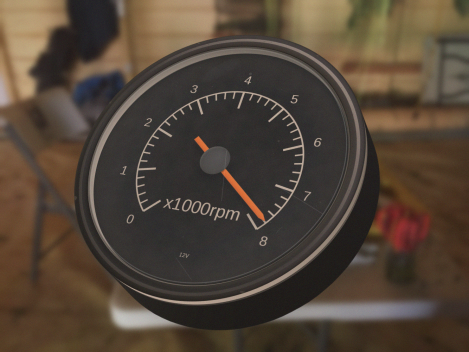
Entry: 7800 rpm
